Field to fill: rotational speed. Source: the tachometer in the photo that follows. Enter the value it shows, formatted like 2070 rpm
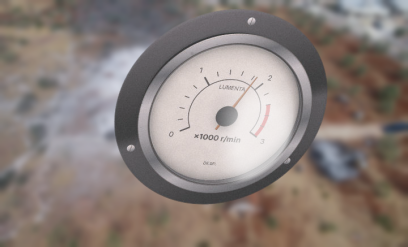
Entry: 1800 rpm
